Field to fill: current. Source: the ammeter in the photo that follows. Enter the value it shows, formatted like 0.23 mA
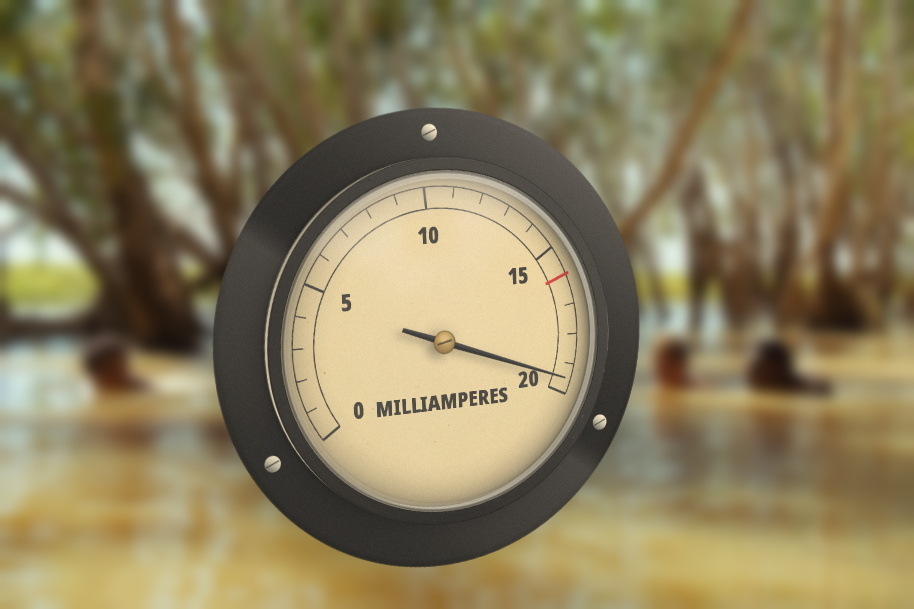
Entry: 19.5 mA
